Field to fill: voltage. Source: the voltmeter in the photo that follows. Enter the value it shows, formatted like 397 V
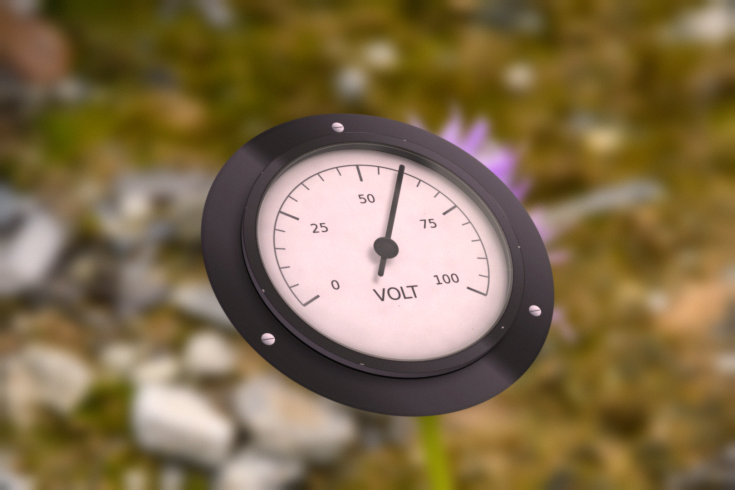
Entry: 60 V
